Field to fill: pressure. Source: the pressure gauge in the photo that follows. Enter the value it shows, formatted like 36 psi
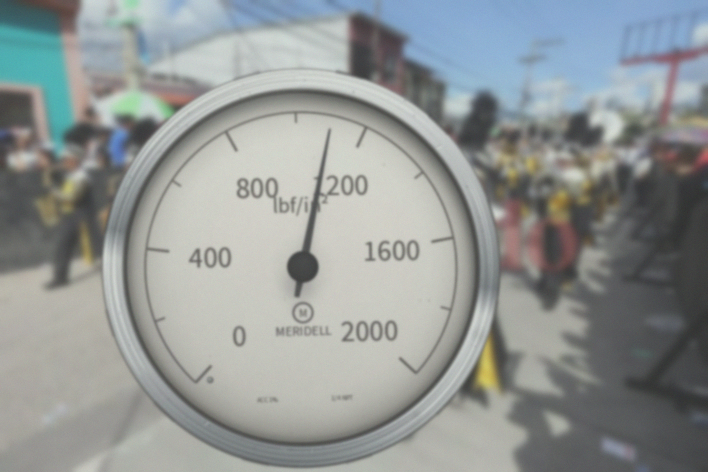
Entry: 1100 psi
